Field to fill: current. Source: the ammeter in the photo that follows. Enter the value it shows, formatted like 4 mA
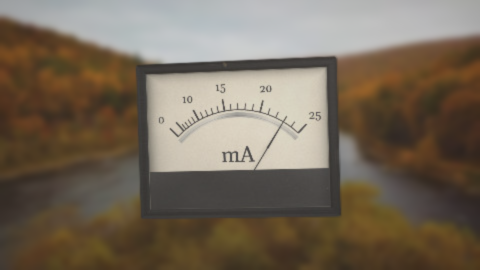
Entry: 23 mA
